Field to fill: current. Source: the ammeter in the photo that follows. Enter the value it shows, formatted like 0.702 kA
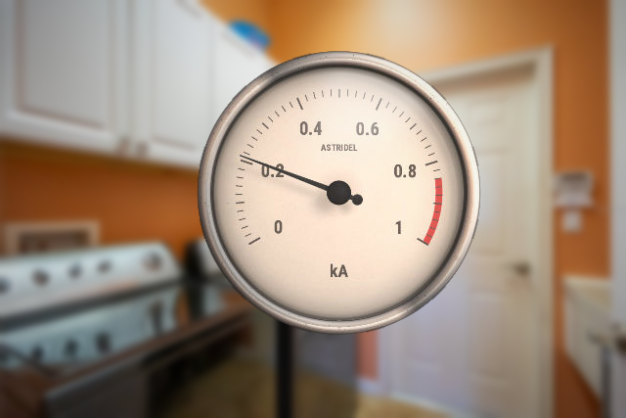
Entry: 0.21 kA
